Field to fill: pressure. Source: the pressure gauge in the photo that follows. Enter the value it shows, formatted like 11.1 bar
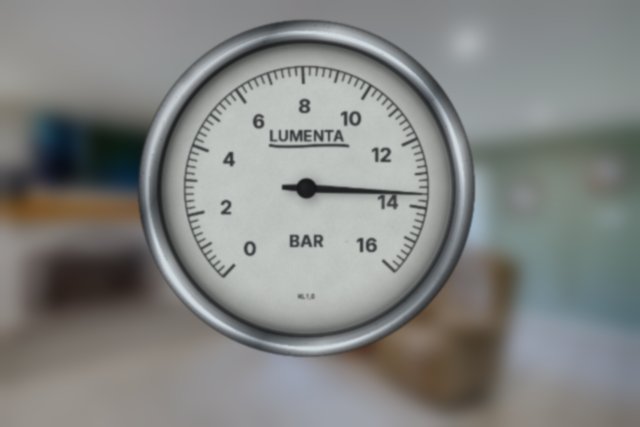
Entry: 13.6 bar
